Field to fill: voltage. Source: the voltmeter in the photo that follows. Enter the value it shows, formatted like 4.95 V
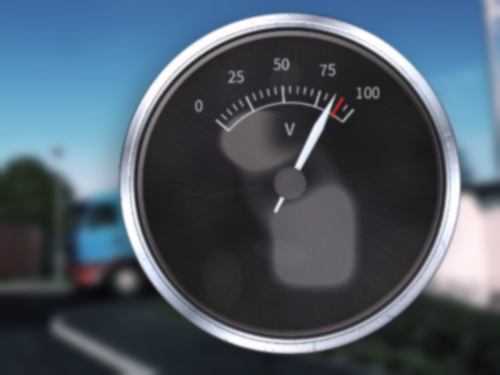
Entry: 85 V
